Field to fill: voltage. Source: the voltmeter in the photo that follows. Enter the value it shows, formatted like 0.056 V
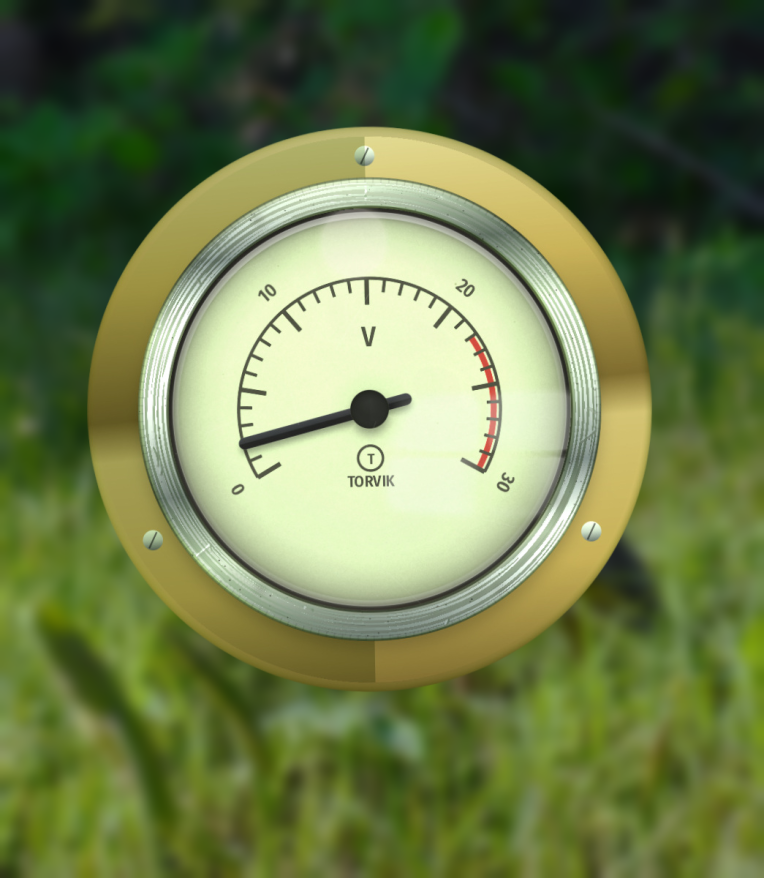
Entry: 2 V
